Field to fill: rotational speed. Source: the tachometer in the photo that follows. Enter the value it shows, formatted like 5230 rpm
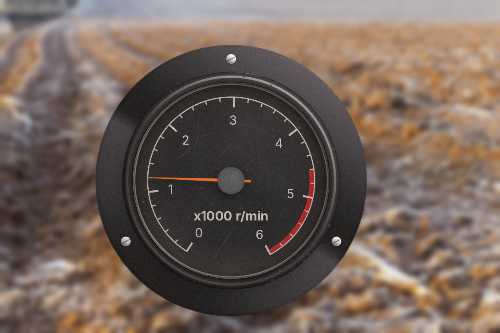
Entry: 1200 rpm
